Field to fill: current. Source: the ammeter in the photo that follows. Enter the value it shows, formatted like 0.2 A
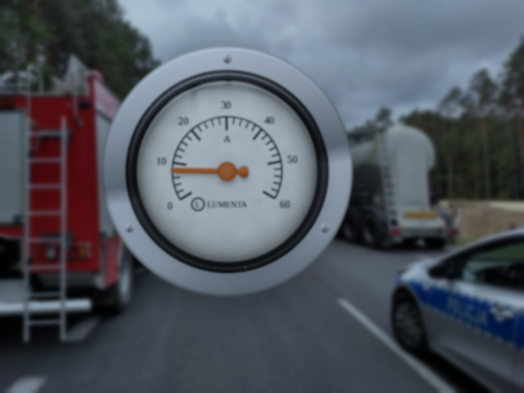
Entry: 8 A
